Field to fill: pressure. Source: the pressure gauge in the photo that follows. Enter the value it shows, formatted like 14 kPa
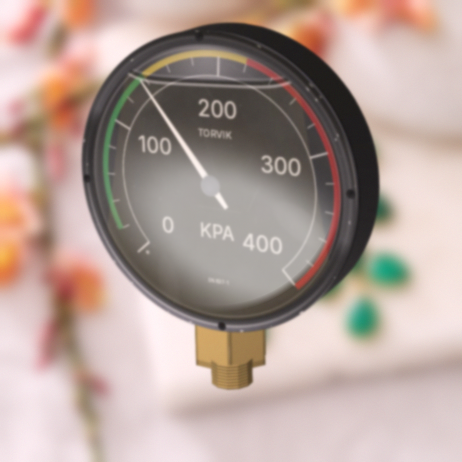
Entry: 140 kPa
